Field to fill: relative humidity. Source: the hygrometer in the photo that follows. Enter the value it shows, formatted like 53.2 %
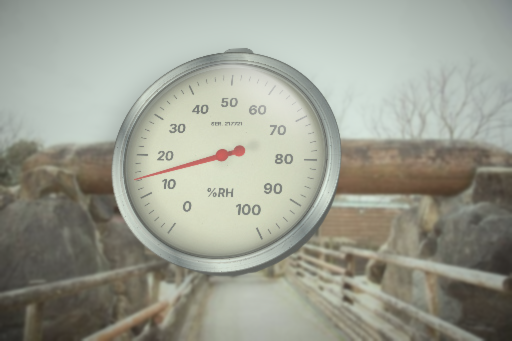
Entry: 14 %
